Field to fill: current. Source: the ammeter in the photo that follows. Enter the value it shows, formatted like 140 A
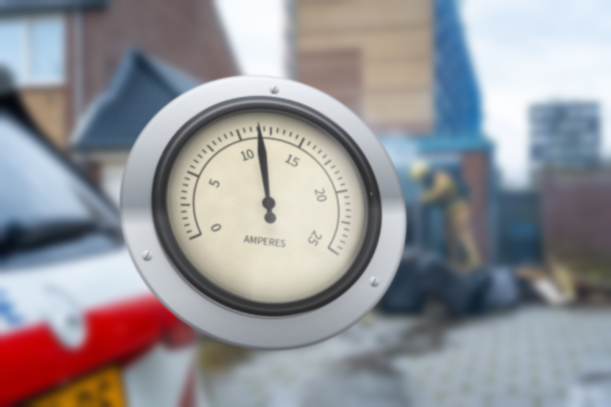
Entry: 11.5 A
